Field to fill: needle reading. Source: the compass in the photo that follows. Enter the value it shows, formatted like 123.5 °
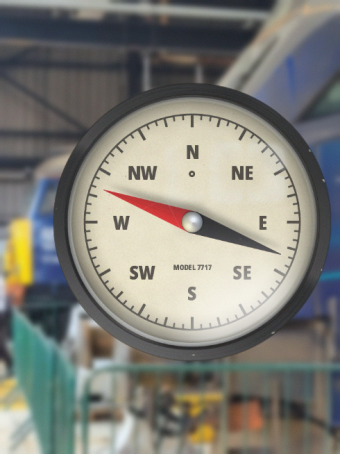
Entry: 290 °
